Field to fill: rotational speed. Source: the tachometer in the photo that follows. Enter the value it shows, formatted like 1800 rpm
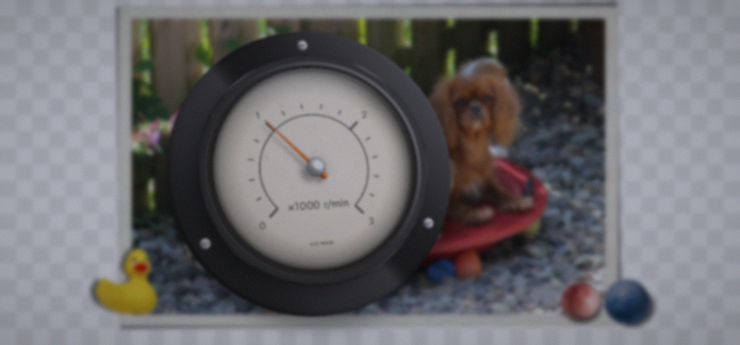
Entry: 1000 rpm
